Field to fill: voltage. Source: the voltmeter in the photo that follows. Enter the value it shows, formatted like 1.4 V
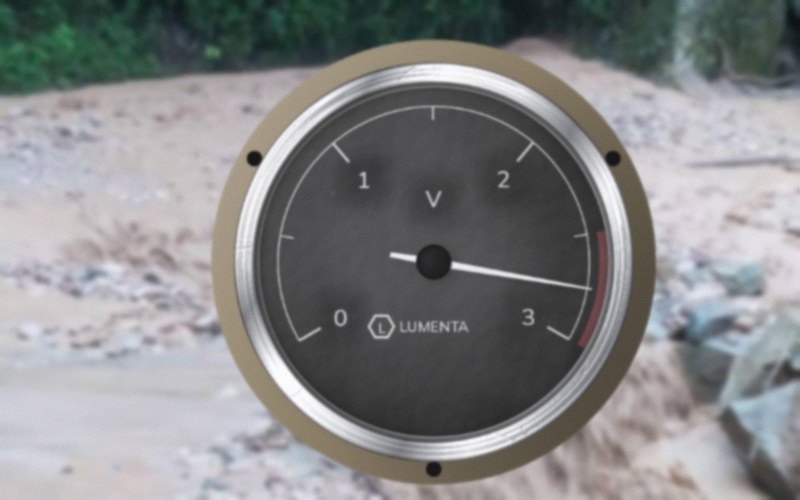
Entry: 2.75 V
